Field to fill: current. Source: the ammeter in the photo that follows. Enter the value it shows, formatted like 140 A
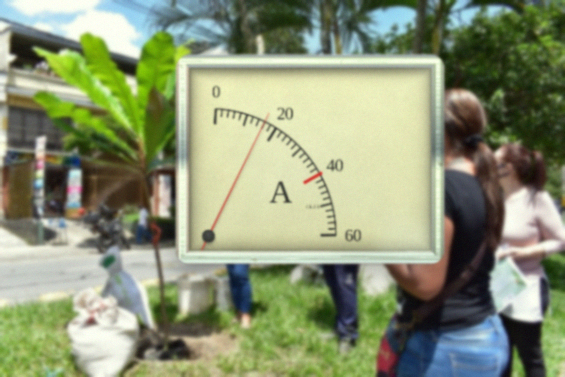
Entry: 16 A
